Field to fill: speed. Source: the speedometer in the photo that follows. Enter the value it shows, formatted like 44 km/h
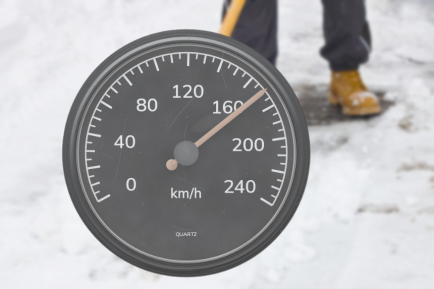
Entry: 170 km/h
